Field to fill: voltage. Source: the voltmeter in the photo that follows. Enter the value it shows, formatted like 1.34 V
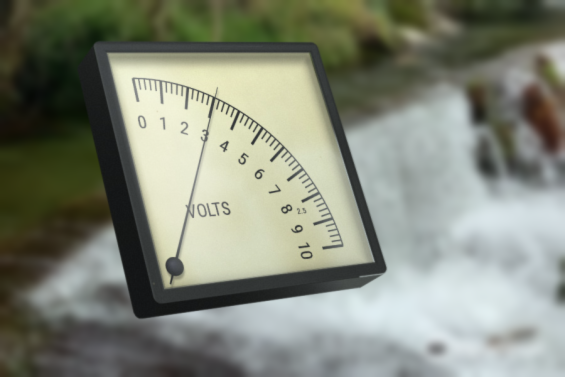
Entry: 3 V
